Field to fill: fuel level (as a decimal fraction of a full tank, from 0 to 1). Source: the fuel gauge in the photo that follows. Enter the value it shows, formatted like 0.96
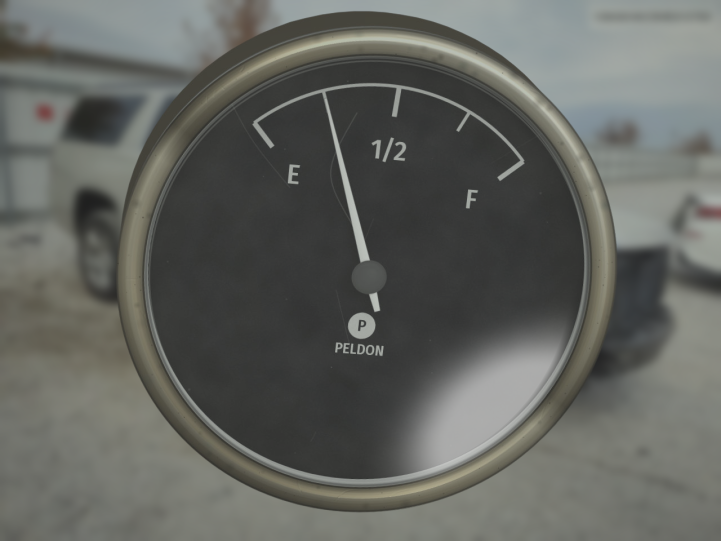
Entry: 0.25
